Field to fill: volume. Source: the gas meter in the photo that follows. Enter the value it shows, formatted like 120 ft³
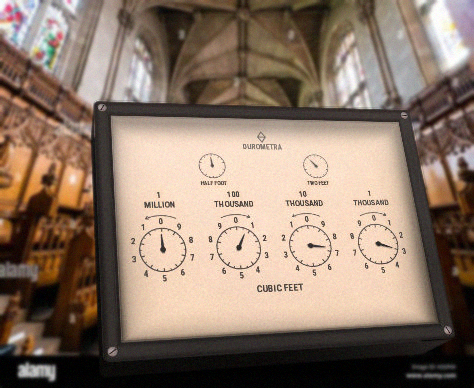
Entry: 7300 ft³
